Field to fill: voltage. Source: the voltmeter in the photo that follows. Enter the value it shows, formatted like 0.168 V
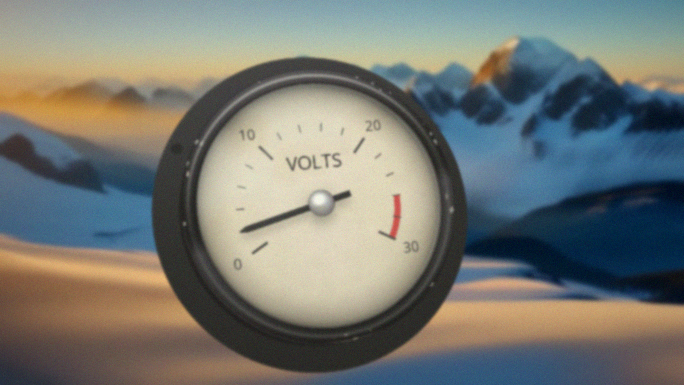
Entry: 2 V
